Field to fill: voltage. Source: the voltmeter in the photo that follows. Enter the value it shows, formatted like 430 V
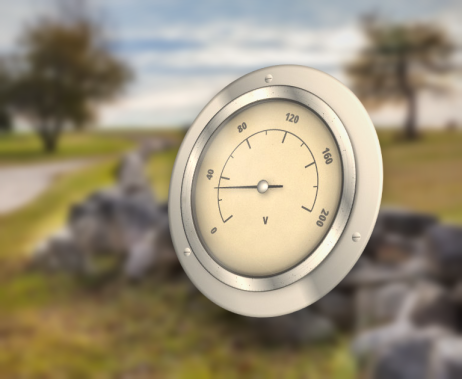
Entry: 30 V
